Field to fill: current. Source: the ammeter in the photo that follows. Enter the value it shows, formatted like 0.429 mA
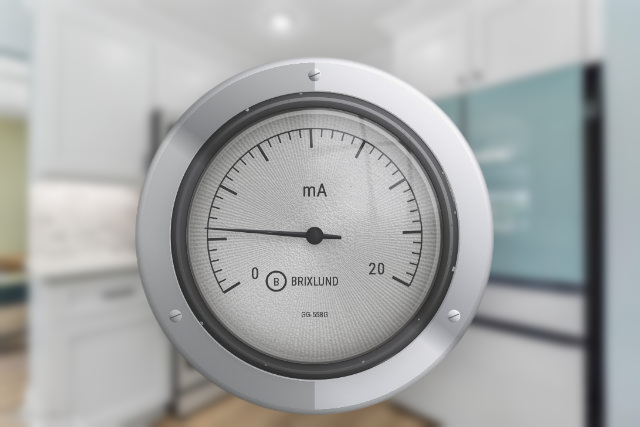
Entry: 3 mA
